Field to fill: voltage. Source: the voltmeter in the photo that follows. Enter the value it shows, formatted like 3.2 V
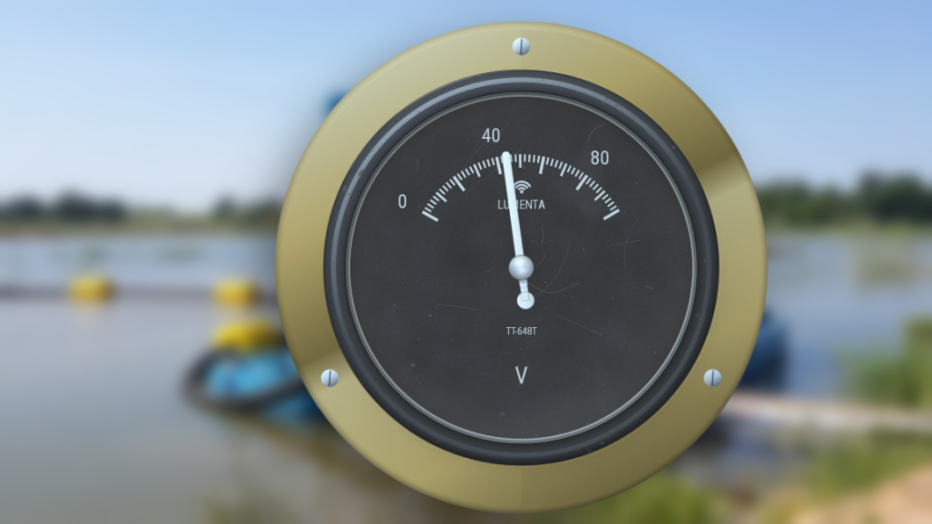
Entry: 44 V
